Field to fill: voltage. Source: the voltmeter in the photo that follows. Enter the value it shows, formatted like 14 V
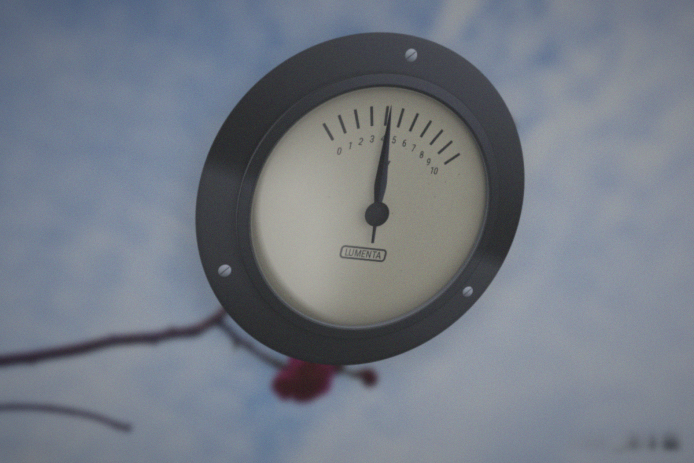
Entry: 4 V
